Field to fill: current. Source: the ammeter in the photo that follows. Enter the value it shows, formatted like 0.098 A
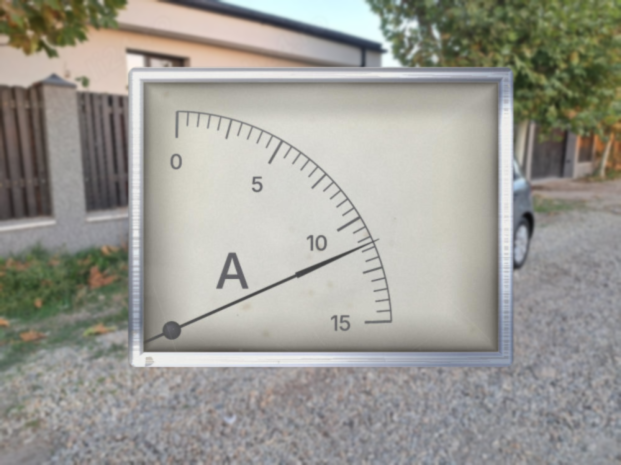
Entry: 11.25 A
